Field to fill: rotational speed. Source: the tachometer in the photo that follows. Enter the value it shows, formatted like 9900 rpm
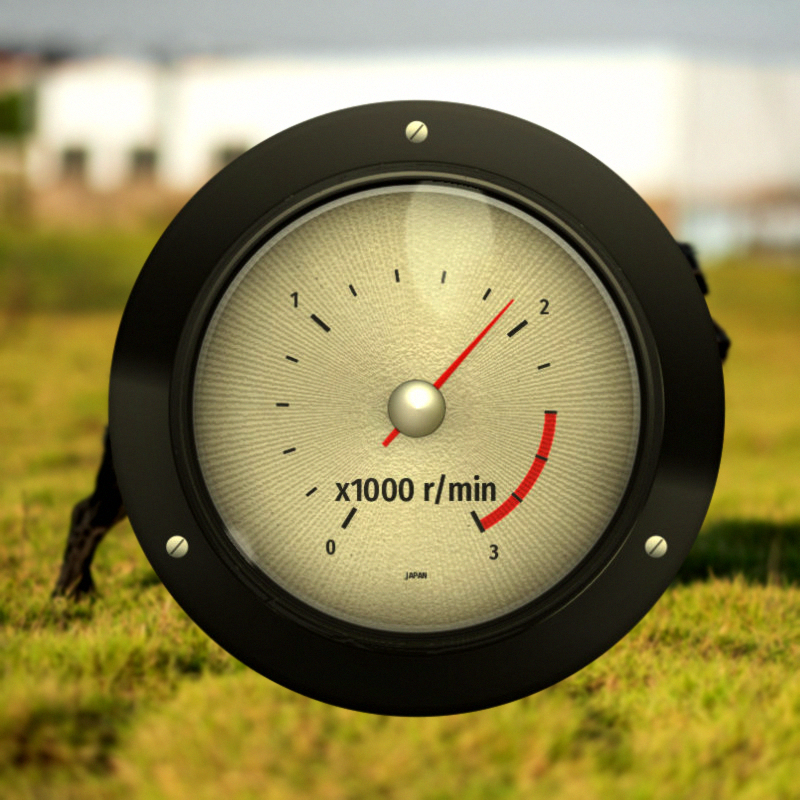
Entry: 1900 rpm
